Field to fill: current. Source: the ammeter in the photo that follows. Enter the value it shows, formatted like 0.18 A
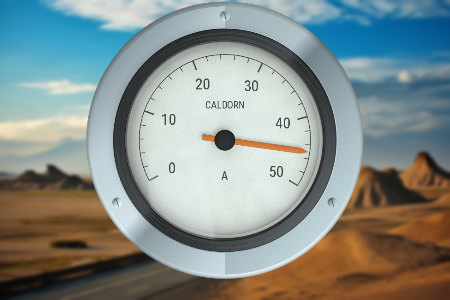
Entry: 45 A
